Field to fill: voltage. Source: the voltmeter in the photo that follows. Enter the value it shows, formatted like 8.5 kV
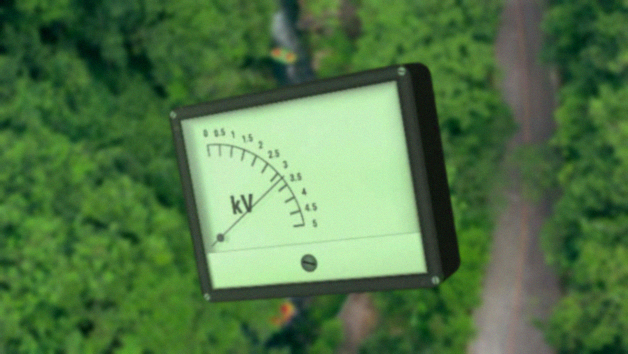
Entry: 3.25 kV
